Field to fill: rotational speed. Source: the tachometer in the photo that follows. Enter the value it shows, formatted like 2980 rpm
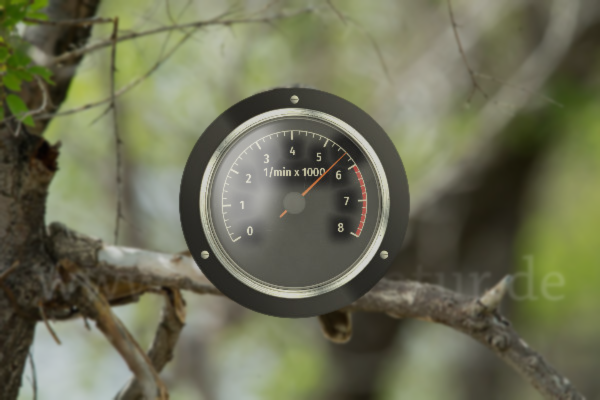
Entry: 5600 rpm
